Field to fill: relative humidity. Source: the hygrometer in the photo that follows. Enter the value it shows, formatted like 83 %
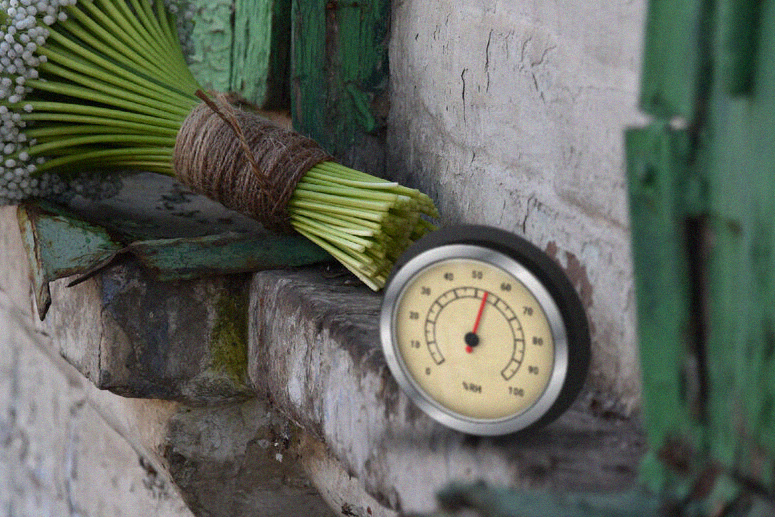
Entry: 55 %
